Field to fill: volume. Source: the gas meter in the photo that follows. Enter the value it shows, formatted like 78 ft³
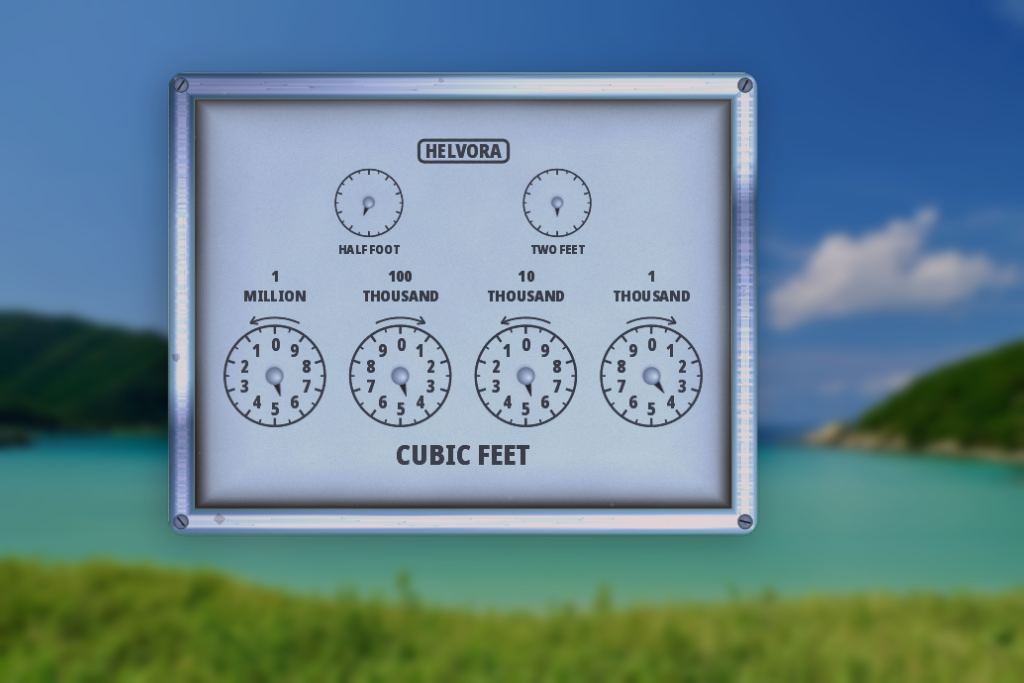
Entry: 545400 ft³
